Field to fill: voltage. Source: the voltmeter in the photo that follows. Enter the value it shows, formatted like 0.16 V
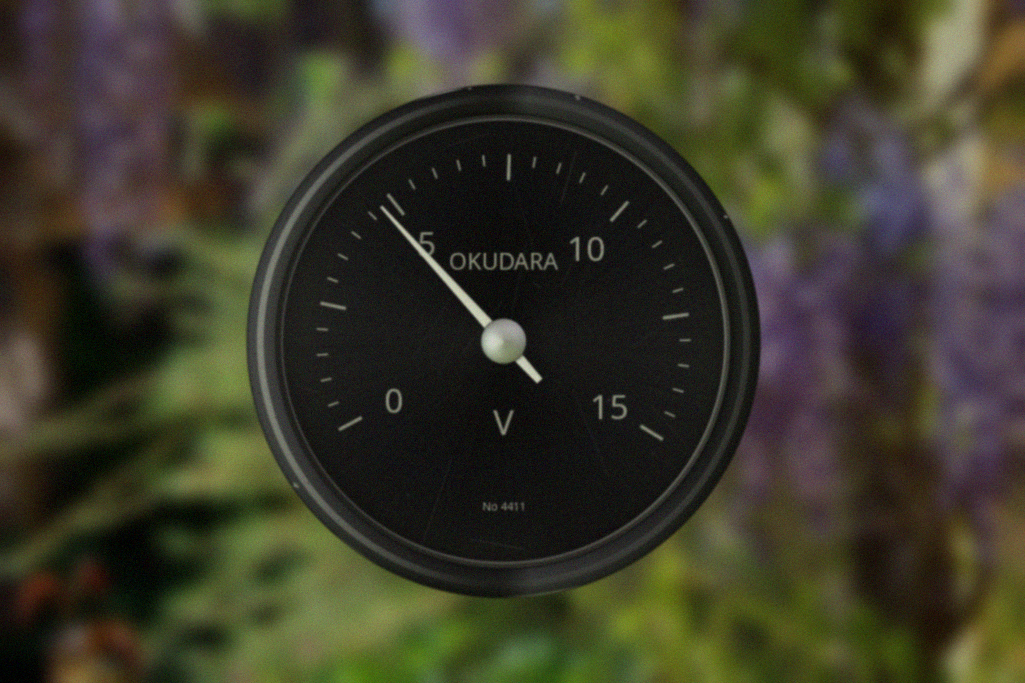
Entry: 4.75 V
